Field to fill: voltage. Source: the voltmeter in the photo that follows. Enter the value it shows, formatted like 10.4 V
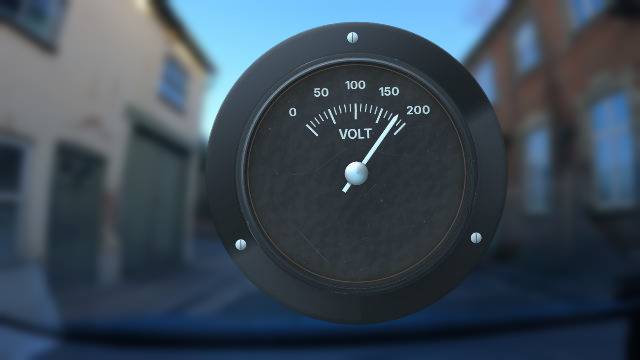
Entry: 180 V
